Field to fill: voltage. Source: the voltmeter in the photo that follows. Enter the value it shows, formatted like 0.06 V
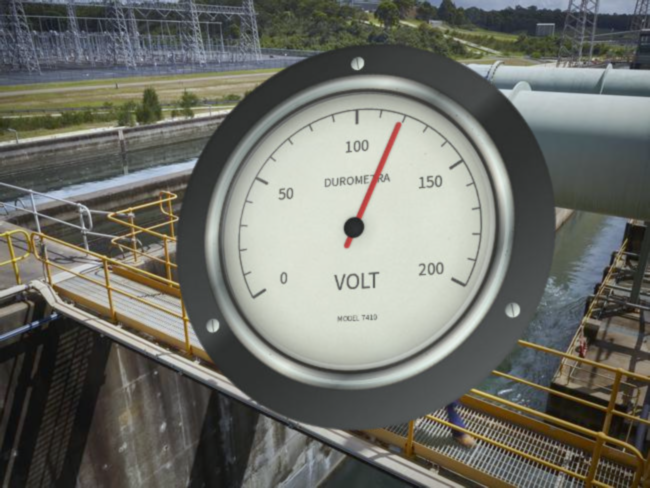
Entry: 120 V
